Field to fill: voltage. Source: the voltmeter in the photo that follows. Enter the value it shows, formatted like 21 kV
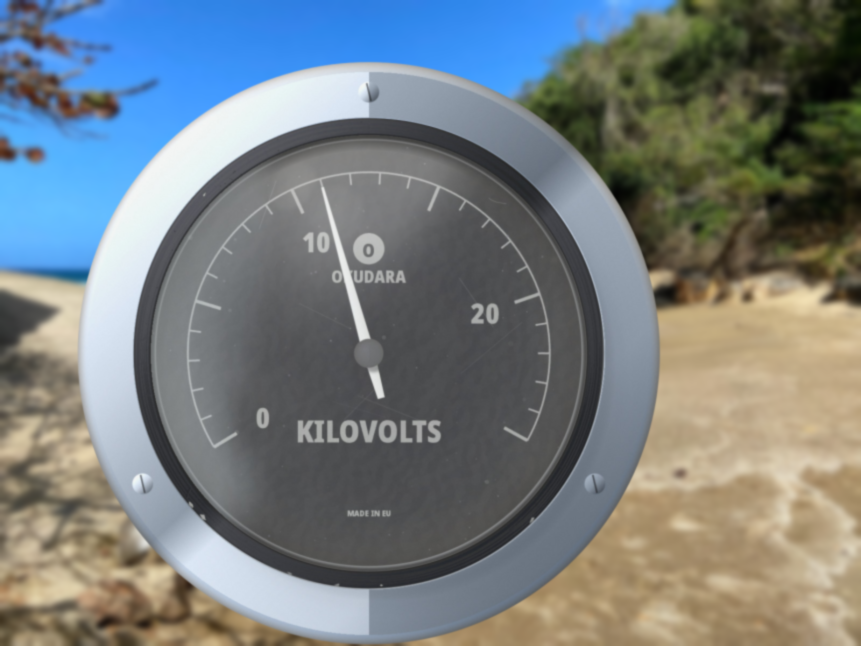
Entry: 11 kV
